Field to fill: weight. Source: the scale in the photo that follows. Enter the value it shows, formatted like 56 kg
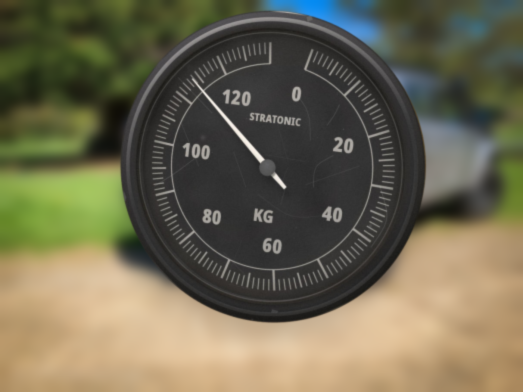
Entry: 114 kg
